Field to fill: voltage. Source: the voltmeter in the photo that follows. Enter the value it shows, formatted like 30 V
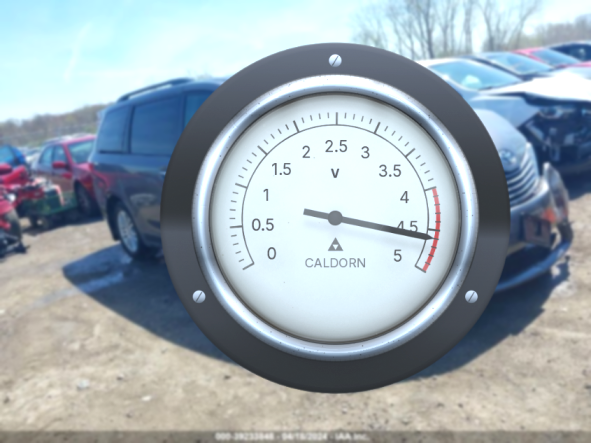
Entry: 4.6 V
